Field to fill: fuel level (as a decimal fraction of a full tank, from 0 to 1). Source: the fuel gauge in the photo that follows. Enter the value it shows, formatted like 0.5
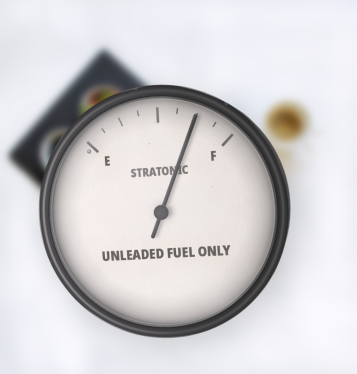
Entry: 0.75
